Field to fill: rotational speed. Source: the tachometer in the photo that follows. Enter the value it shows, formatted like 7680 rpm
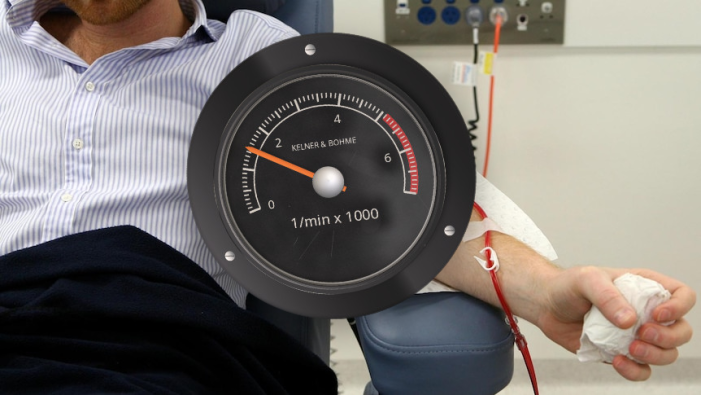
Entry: 1500 rpm
